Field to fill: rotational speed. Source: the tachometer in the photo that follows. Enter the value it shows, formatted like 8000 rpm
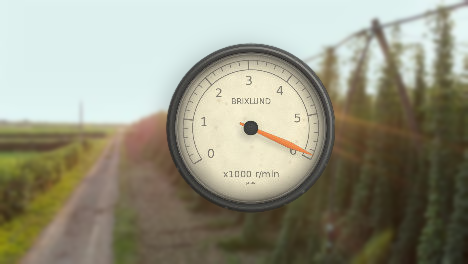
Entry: 5900 rpm
